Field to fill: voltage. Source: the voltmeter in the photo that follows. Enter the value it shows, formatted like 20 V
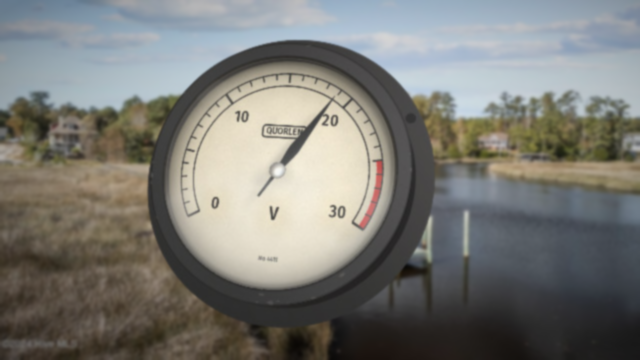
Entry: 19 V
